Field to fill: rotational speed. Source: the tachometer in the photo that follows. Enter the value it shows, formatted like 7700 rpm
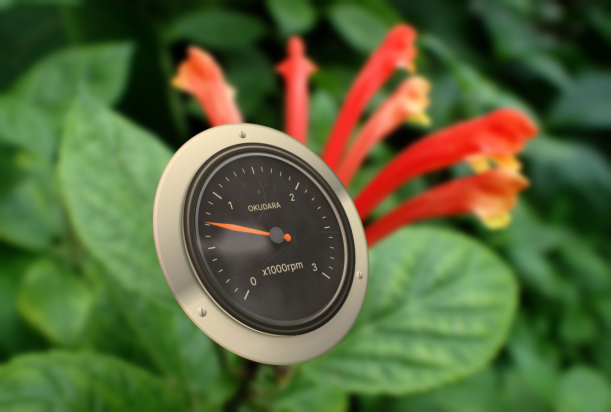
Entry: 700 rpm
